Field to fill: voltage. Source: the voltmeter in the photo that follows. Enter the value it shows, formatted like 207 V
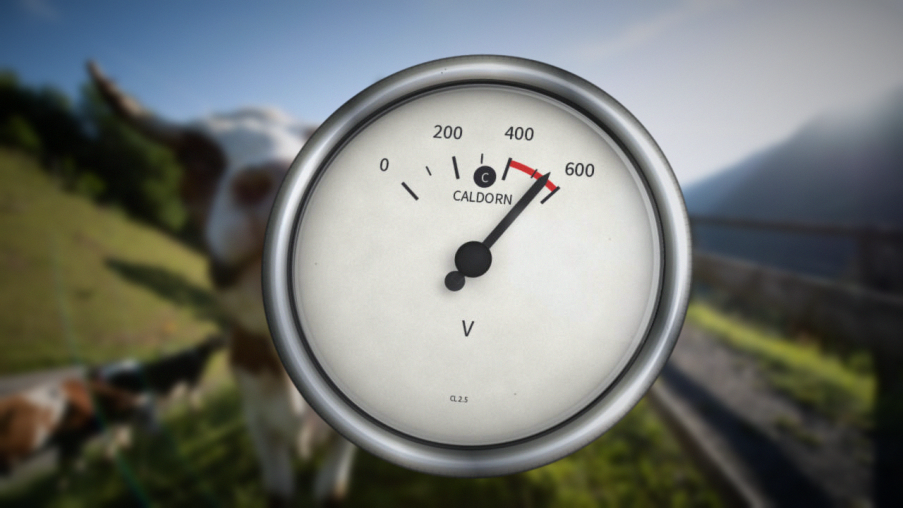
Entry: 550 V
